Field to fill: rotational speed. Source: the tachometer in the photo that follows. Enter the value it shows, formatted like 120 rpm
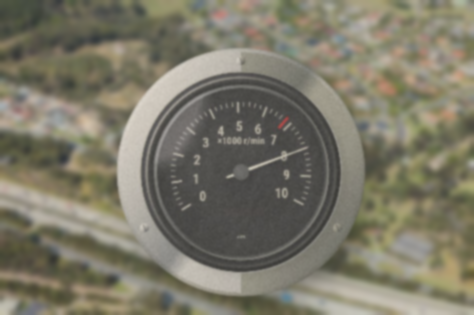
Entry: 8000 rpm
